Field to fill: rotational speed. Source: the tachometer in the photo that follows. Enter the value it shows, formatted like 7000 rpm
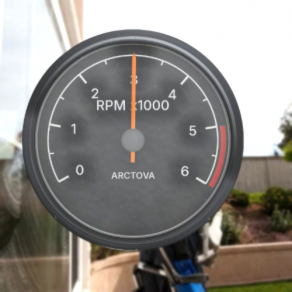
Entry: 3000 rpm
